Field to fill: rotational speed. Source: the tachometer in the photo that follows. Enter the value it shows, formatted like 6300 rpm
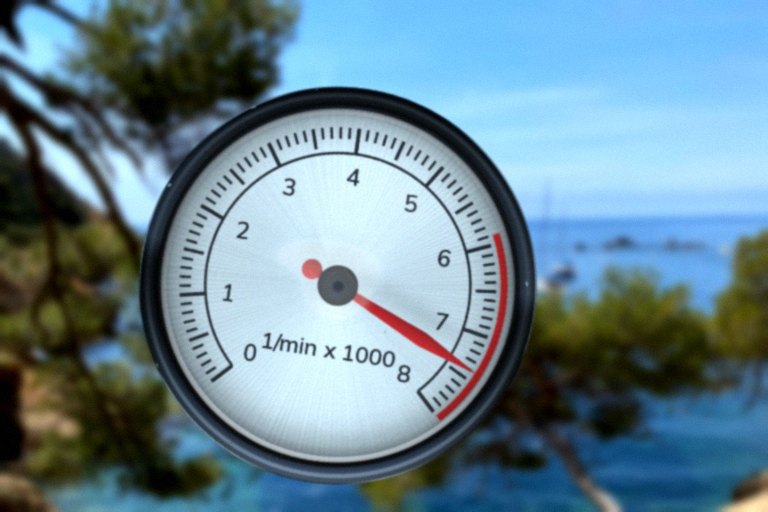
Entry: 7400 rpm
